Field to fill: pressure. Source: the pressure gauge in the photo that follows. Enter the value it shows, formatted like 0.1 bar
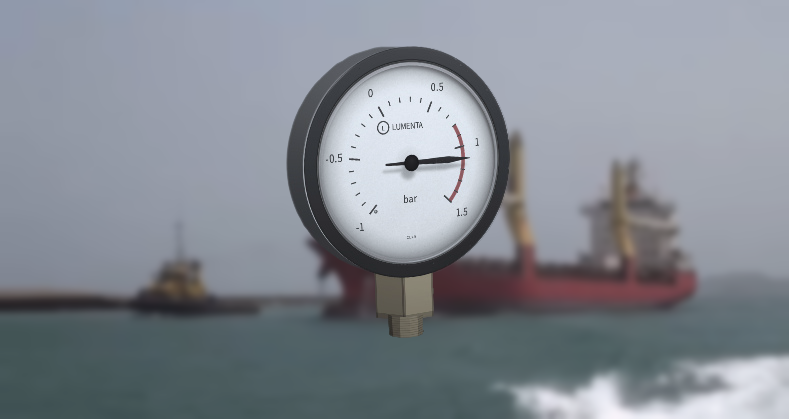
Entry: 1.1 bar
